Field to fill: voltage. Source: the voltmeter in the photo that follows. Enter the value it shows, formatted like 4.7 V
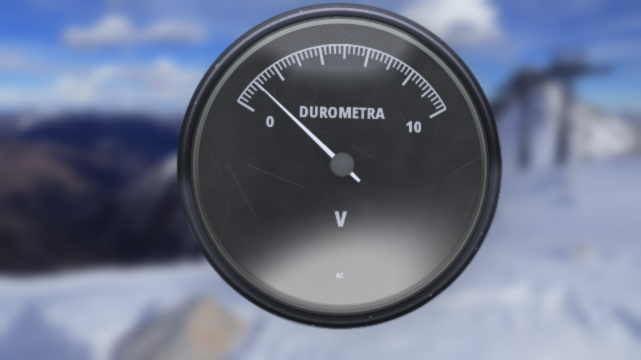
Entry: 1 V
